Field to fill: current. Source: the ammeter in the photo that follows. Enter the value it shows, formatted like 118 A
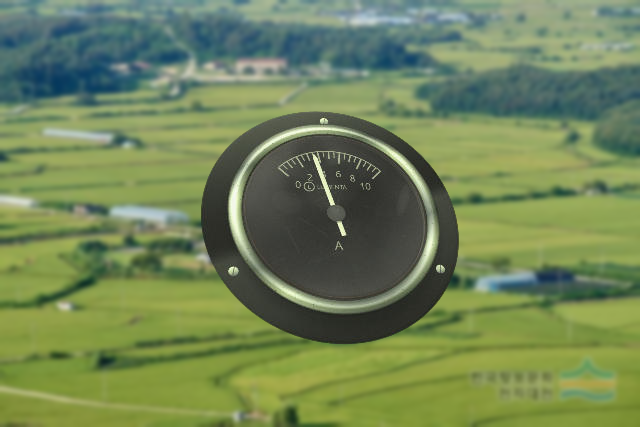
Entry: 3.5 A
